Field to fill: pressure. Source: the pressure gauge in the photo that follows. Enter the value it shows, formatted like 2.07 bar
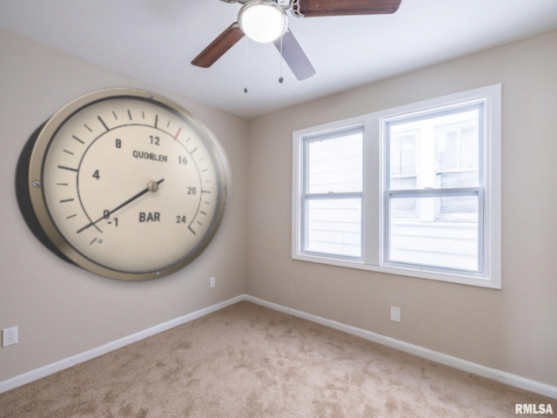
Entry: 0 bar
